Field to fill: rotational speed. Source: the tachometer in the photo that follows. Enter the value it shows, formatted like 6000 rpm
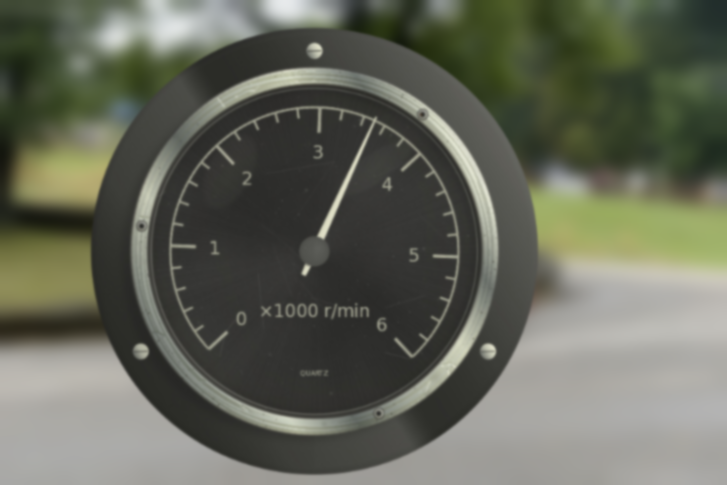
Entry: 3500 rpm
